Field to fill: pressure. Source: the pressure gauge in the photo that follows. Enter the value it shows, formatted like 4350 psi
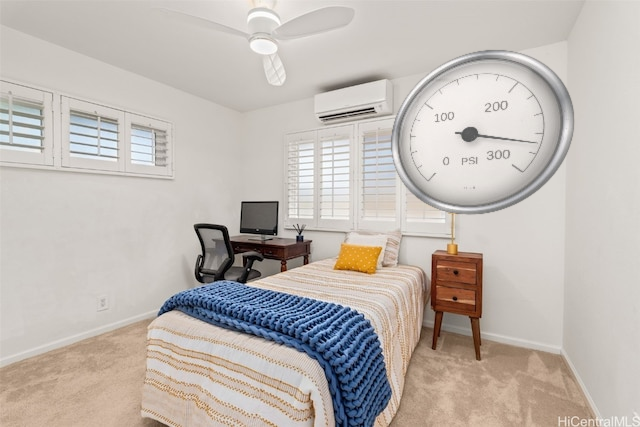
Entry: 270 psi
